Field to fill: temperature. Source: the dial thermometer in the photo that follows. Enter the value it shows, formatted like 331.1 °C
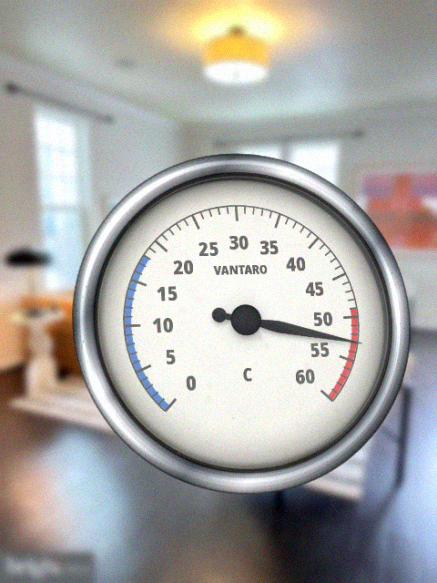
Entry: 53 °C
